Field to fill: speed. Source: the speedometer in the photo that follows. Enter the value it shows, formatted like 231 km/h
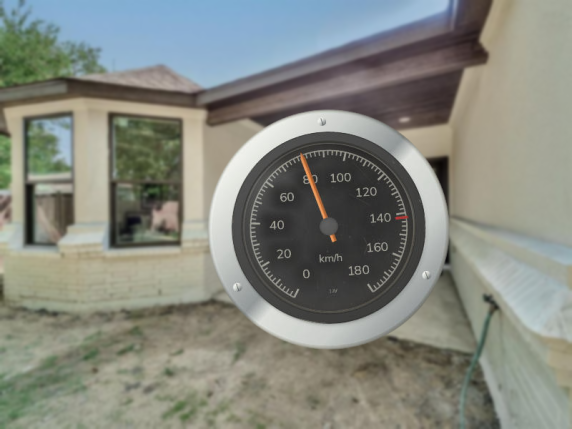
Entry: 80 km/h
